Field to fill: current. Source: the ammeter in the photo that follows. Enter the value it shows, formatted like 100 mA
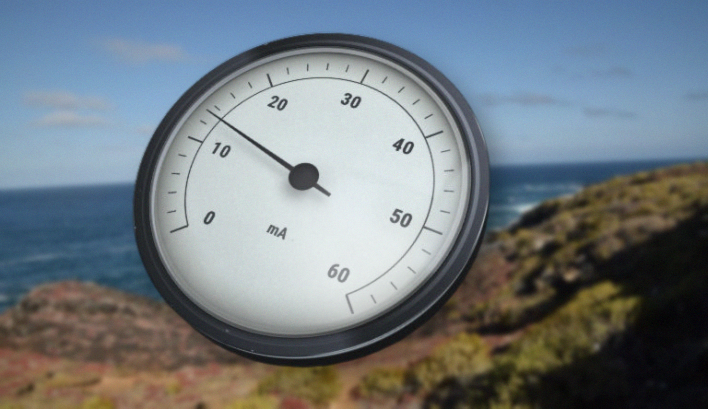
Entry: 13 mA
